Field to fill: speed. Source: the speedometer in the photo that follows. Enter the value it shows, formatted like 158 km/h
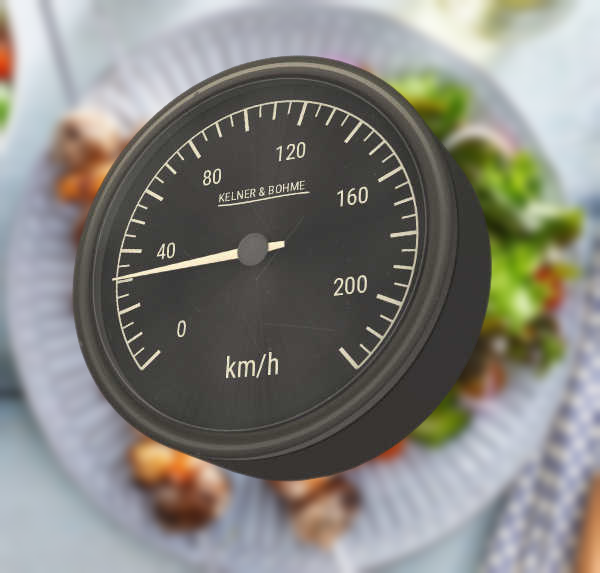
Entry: 30 km/h
